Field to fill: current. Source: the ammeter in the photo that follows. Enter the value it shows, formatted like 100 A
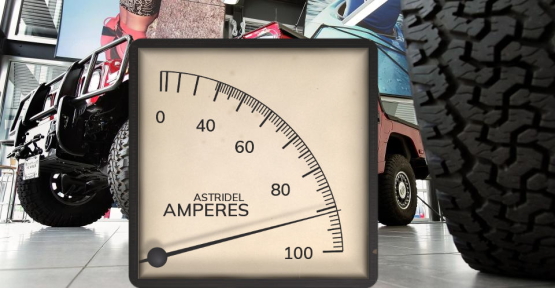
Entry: 91 A
